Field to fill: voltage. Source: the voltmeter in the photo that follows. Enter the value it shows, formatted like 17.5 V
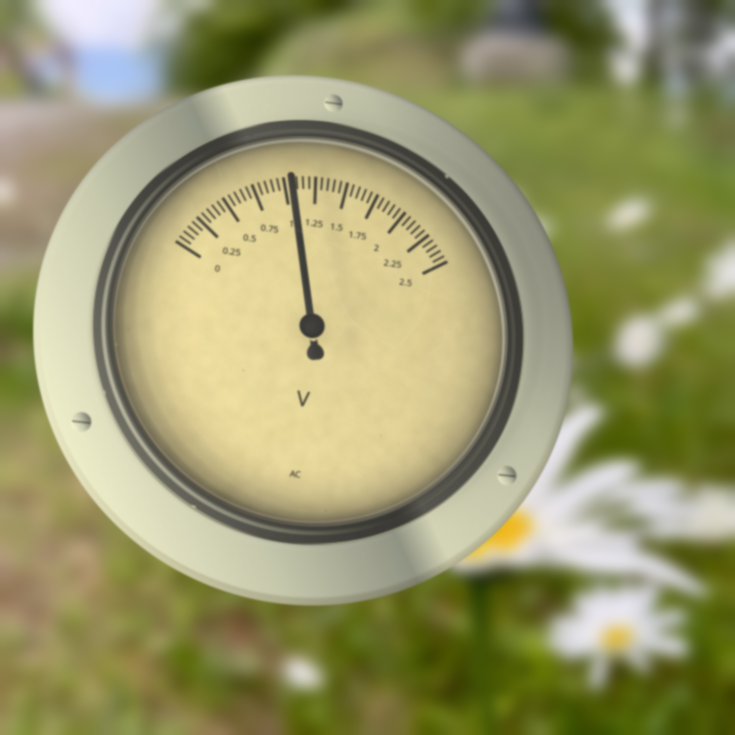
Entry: 1.05 V
